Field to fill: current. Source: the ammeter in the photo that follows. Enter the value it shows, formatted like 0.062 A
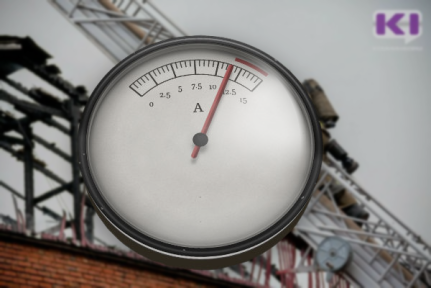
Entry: 11.5 A
